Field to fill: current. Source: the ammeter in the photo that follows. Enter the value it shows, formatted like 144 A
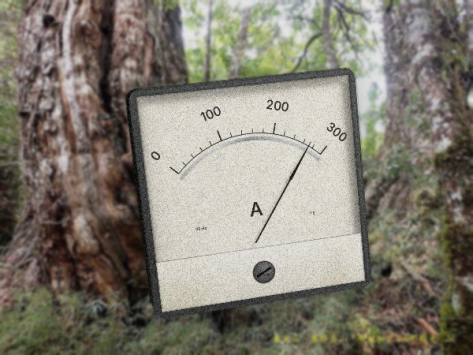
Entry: 270 A
